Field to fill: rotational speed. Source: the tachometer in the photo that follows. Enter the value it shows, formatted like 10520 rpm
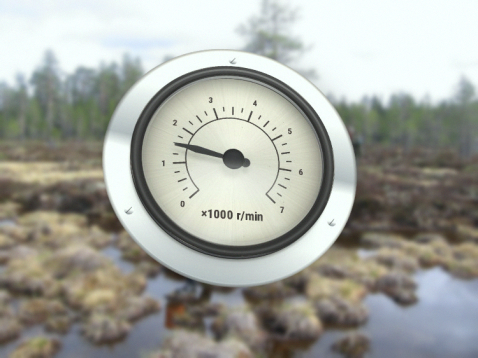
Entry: 1500 rpm
